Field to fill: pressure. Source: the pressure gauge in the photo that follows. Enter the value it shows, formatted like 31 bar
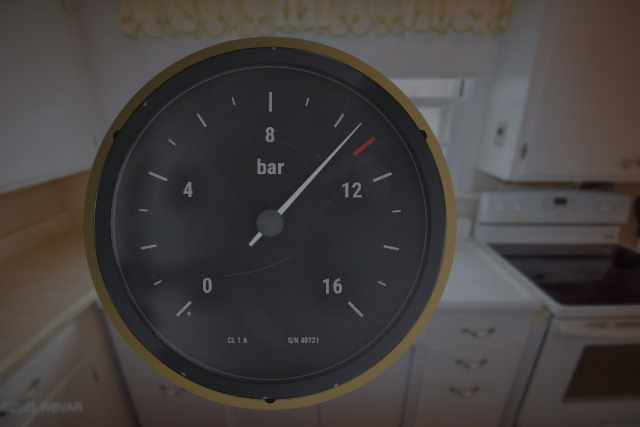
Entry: 10.5 bar
